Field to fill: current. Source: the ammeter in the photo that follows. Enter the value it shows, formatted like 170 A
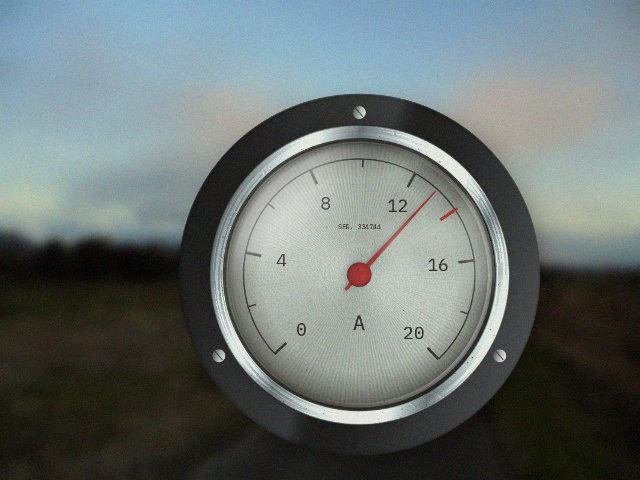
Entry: 13 A
